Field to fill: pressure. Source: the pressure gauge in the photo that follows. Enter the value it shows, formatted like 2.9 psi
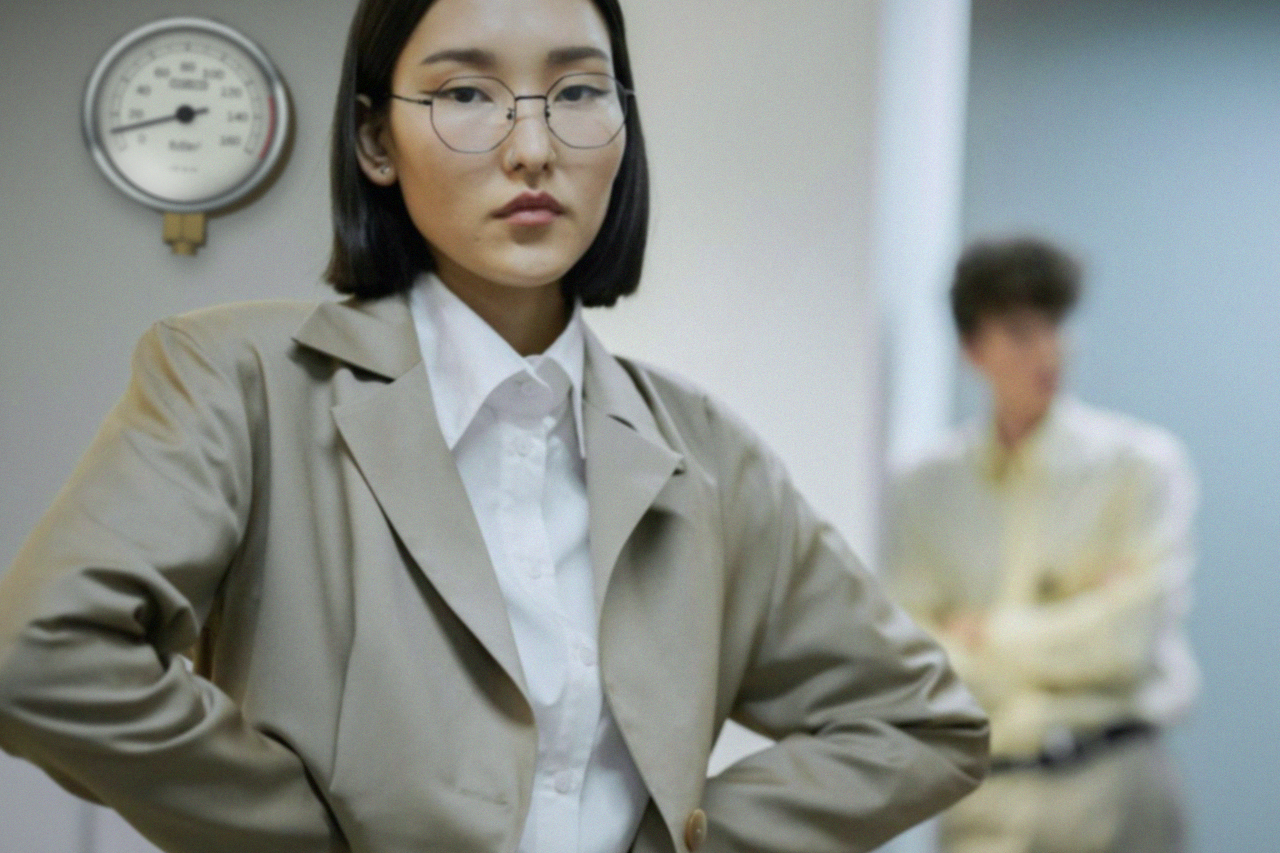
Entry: 10 psi
